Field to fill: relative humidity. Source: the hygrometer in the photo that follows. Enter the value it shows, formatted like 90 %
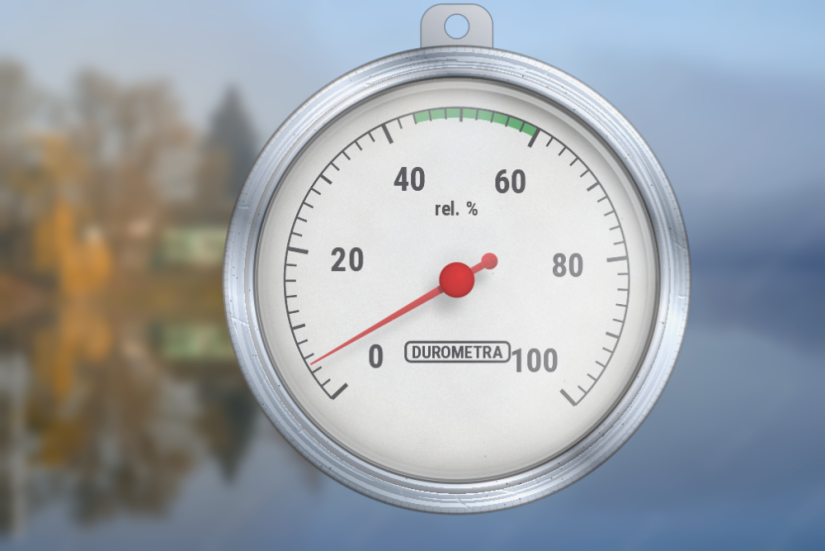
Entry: 5 %
